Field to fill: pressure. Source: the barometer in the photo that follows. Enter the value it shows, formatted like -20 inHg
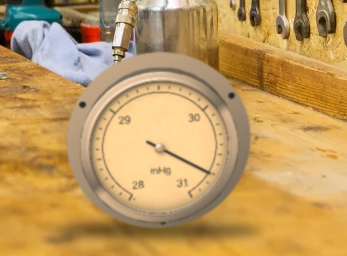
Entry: 30.7 inHg
